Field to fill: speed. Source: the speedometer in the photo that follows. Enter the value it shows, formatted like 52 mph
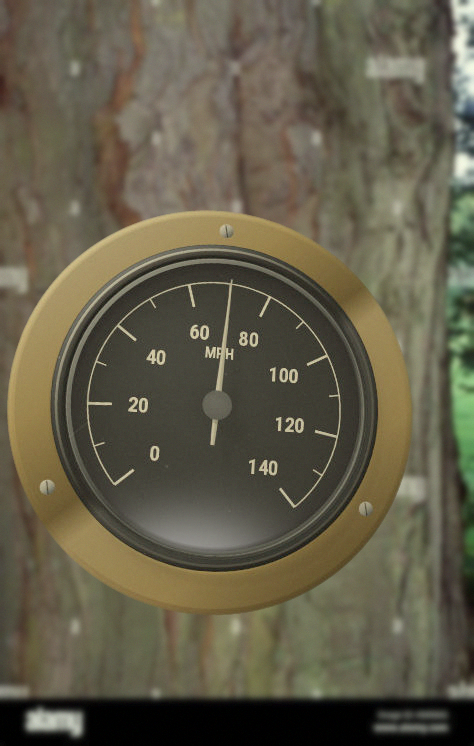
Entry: 70 mph
